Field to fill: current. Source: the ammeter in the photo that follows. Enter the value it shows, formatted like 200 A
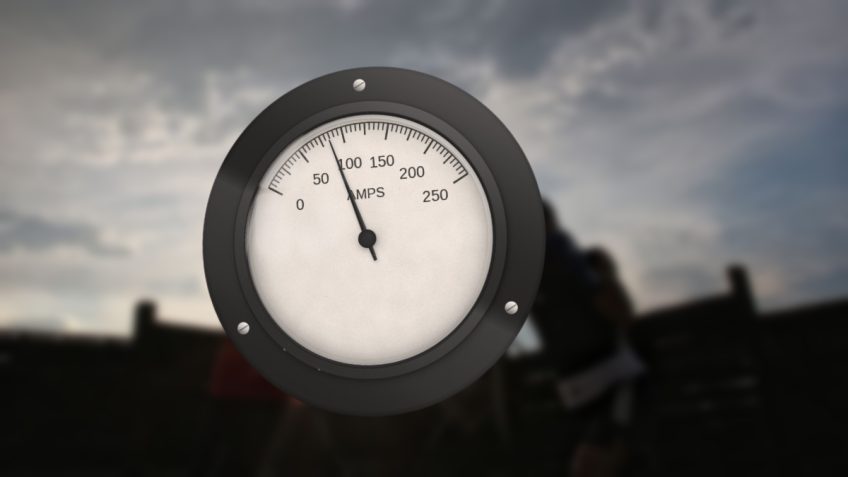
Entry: 85 A
